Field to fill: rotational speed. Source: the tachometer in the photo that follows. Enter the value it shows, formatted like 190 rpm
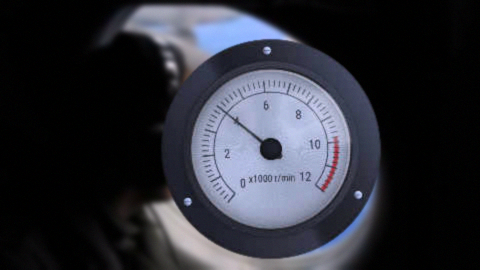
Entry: 4000 rpm
